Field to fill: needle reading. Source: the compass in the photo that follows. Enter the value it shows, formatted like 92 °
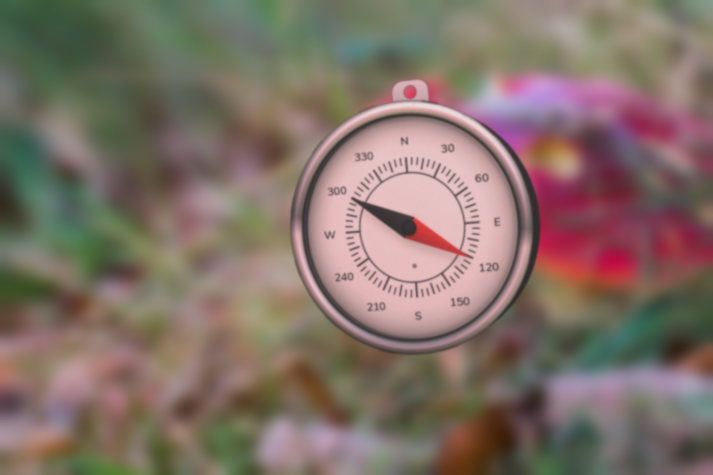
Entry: 120 °
